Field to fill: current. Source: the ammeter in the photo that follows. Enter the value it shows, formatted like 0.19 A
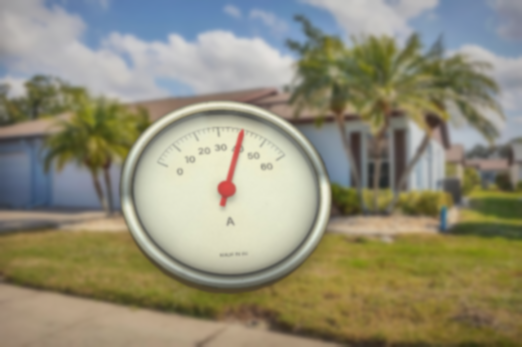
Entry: 40 A
